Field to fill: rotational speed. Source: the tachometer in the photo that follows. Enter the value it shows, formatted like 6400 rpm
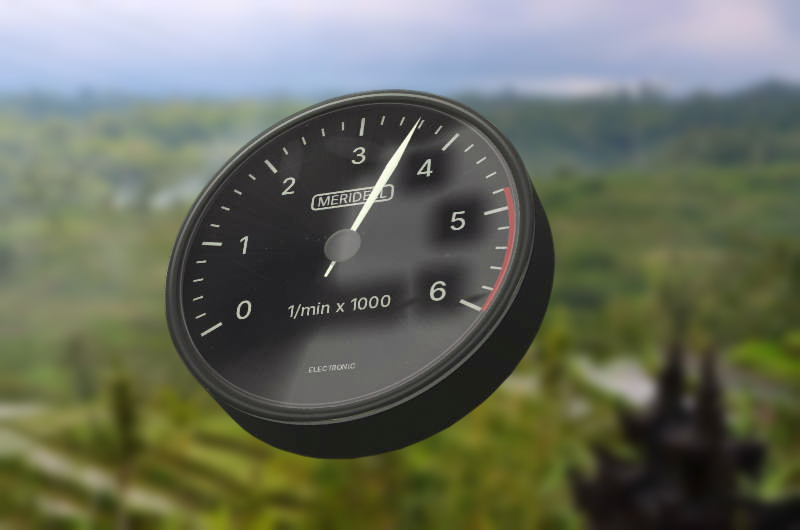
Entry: 3600 rpm
